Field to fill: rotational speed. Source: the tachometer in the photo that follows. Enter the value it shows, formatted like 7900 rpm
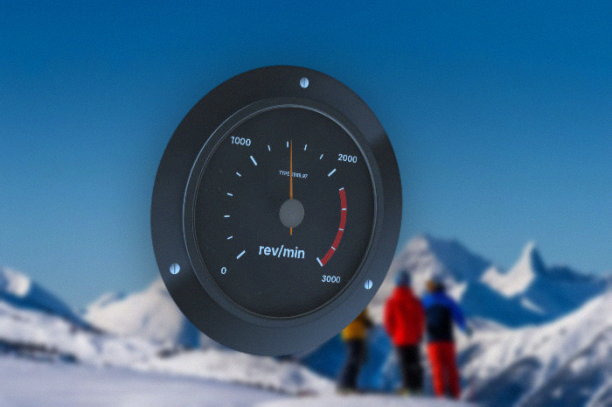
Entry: 1400 rpm
